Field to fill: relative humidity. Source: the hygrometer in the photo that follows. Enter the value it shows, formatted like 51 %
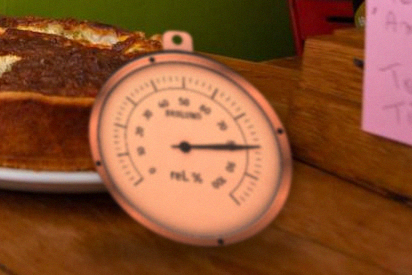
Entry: 80 %
